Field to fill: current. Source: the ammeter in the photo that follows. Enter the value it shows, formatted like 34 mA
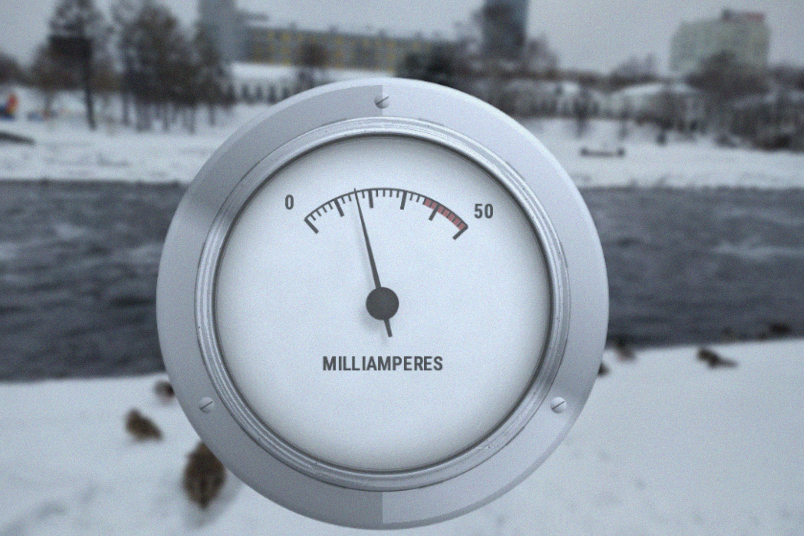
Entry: 16 mA
